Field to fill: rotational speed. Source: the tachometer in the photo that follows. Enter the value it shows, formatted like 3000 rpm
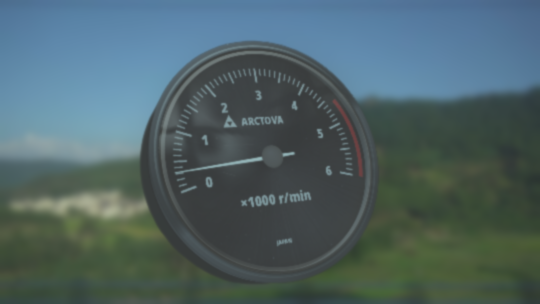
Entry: 300 rpm
